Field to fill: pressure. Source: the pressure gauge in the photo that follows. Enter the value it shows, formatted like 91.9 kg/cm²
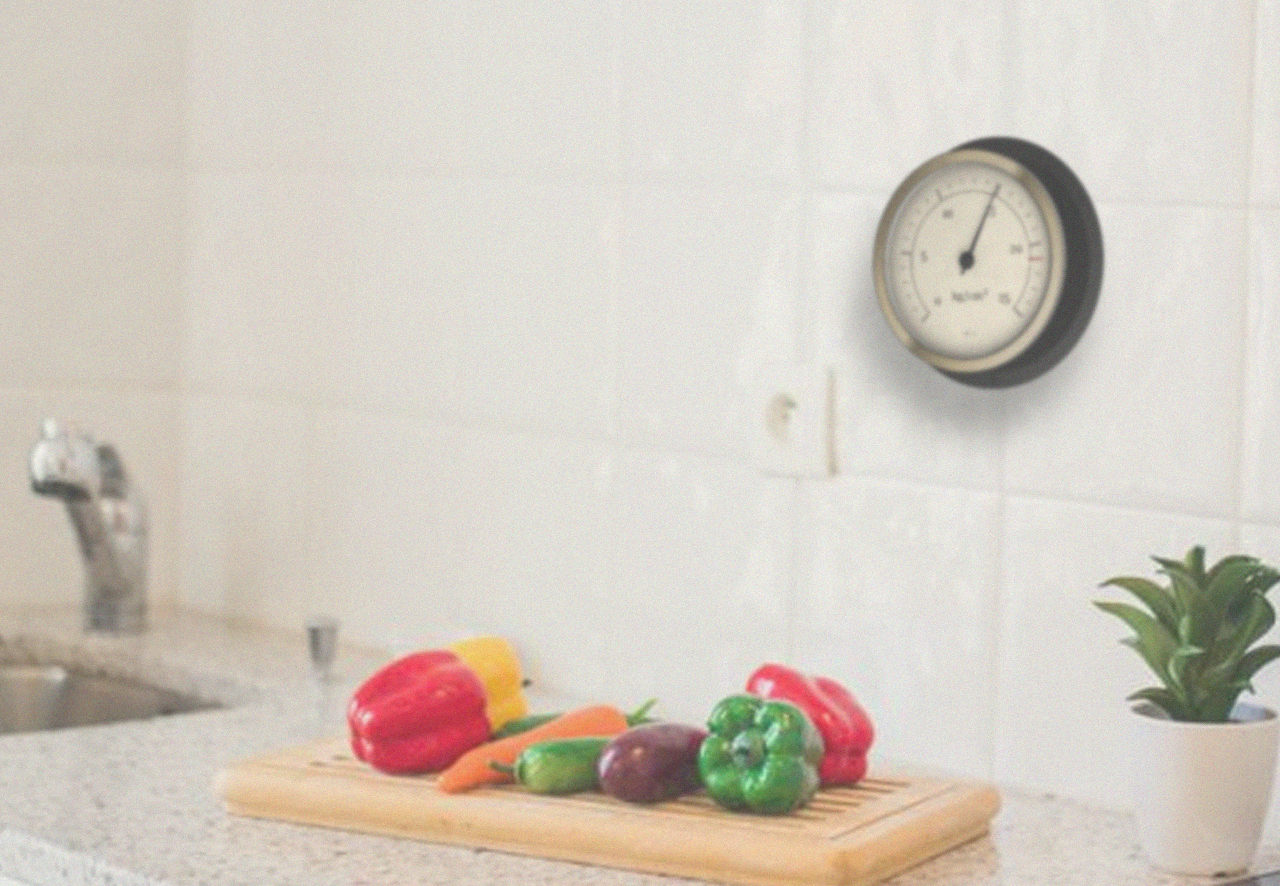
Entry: 15 kg/cm²
